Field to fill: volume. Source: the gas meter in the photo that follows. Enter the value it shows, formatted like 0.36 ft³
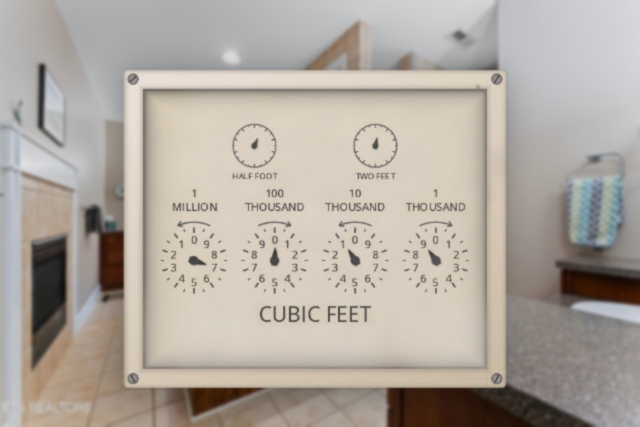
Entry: 700900 ft³
